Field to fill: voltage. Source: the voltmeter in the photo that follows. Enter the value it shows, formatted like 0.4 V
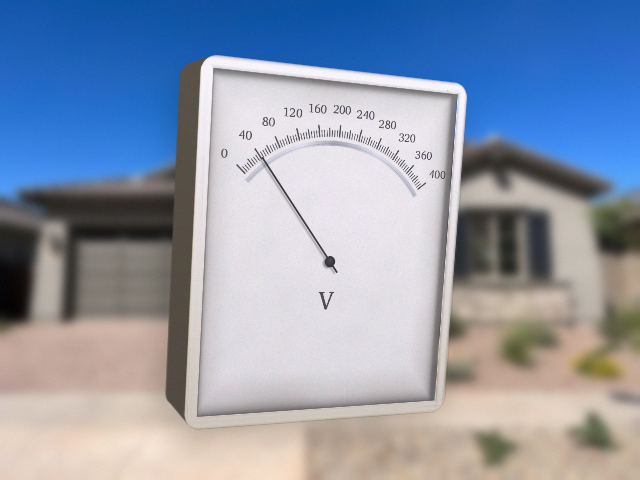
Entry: 40 V
